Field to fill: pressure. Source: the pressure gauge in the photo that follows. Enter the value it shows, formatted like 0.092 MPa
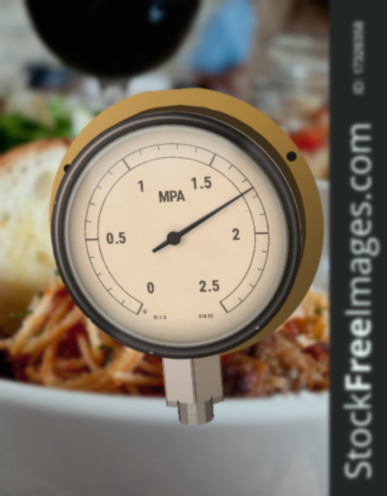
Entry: 1.75 MPa
